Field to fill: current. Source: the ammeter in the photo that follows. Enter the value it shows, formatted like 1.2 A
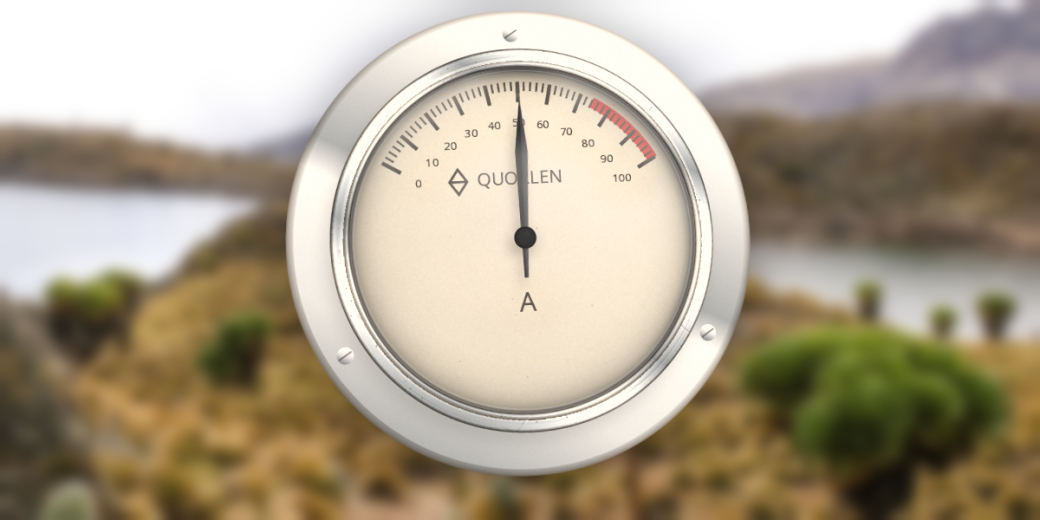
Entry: 50 A
